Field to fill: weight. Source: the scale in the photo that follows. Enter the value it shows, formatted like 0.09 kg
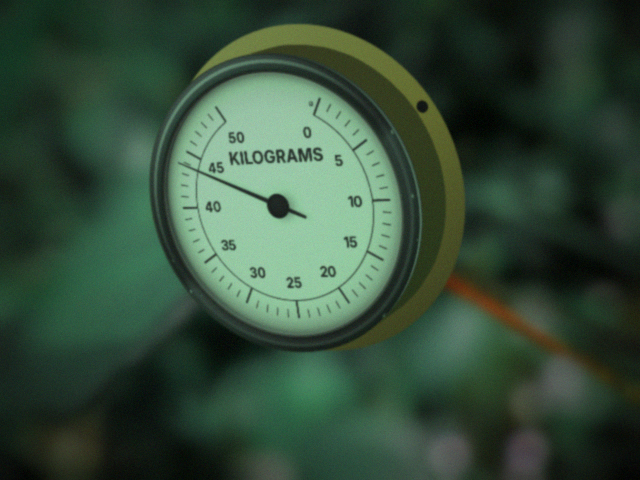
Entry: 44 kg
